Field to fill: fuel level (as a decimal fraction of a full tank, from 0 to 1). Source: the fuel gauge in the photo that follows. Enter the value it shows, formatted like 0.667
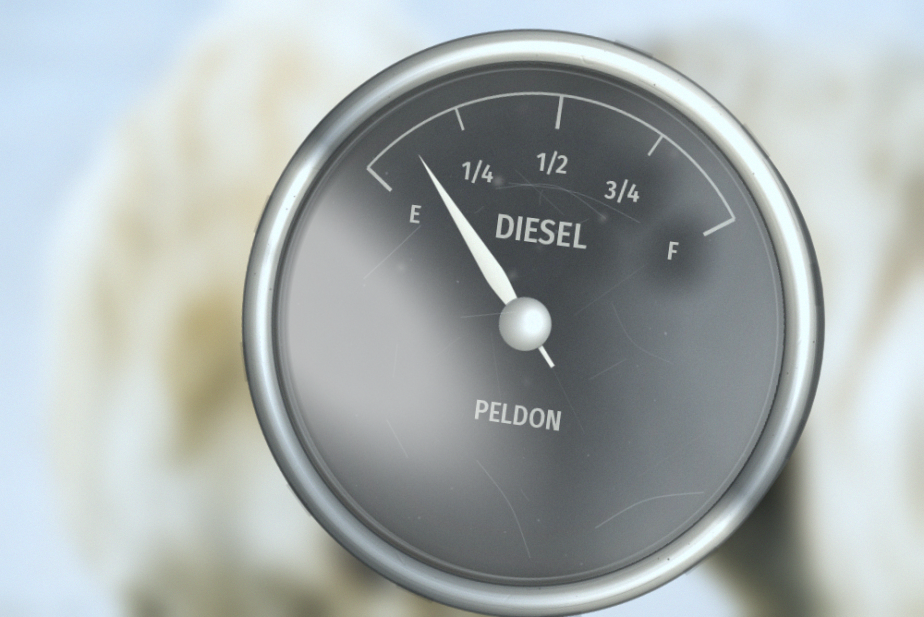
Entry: 0.125
